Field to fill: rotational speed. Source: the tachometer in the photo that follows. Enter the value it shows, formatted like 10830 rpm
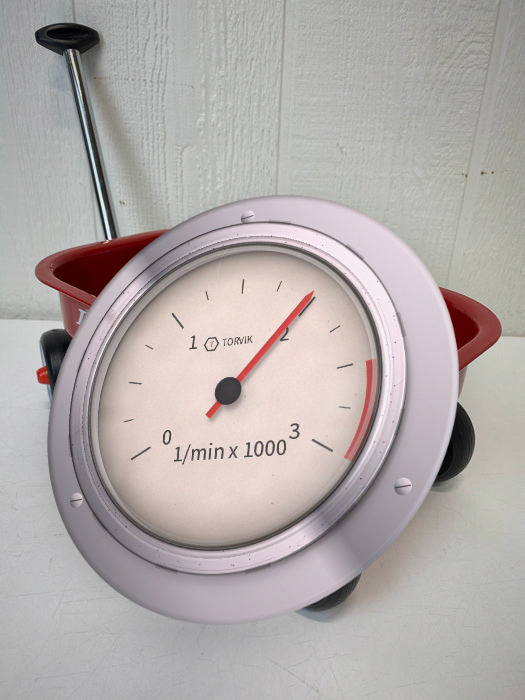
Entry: 2000 rpm
